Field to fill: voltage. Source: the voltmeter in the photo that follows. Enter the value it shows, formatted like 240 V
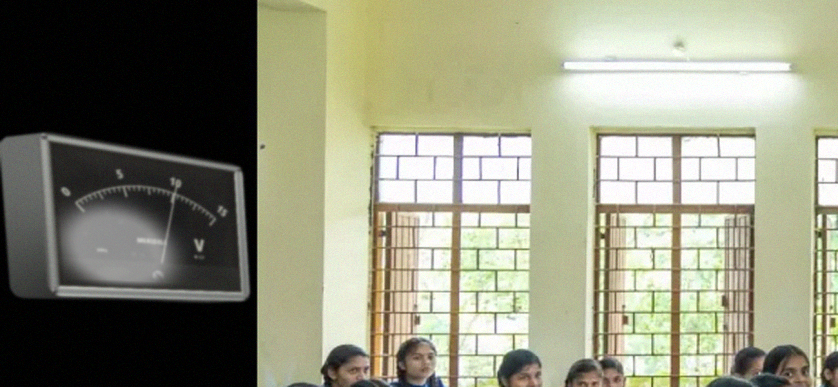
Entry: 10 V
